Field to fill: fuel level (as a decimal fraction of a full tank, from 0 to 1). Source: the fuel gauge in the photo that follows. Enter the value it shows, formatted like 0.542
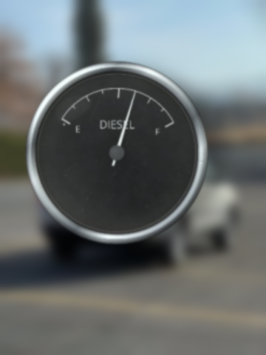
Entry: 0.625
